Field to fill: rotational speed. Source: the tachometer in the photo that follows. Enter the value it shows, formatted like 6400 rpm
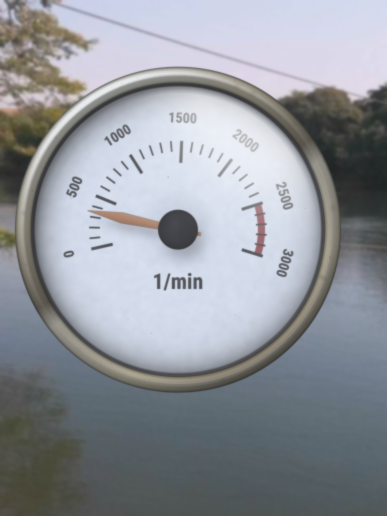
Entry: 350 rpm
